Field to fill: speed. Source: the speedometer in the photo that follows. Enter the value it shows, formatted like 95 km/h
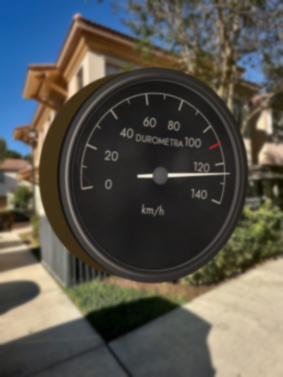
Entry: 125 km/h
